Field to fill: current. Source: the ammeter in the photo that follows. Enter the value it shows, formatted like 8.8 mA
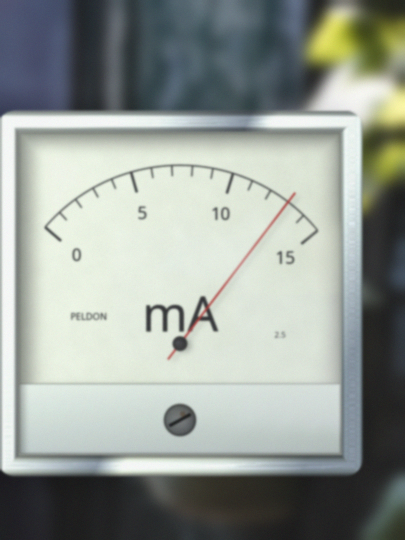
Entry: 13 mA
